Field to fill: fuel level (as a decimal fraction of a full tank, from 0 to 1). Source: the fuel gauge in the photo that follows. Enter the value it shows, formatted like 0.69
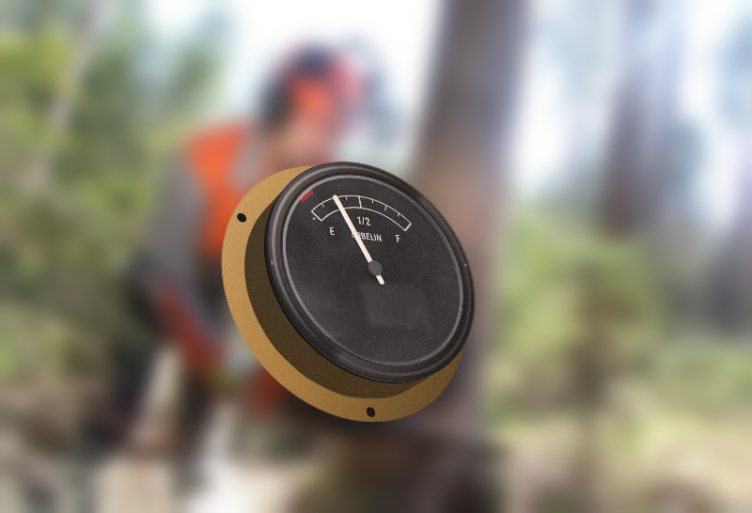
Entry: 0.25
